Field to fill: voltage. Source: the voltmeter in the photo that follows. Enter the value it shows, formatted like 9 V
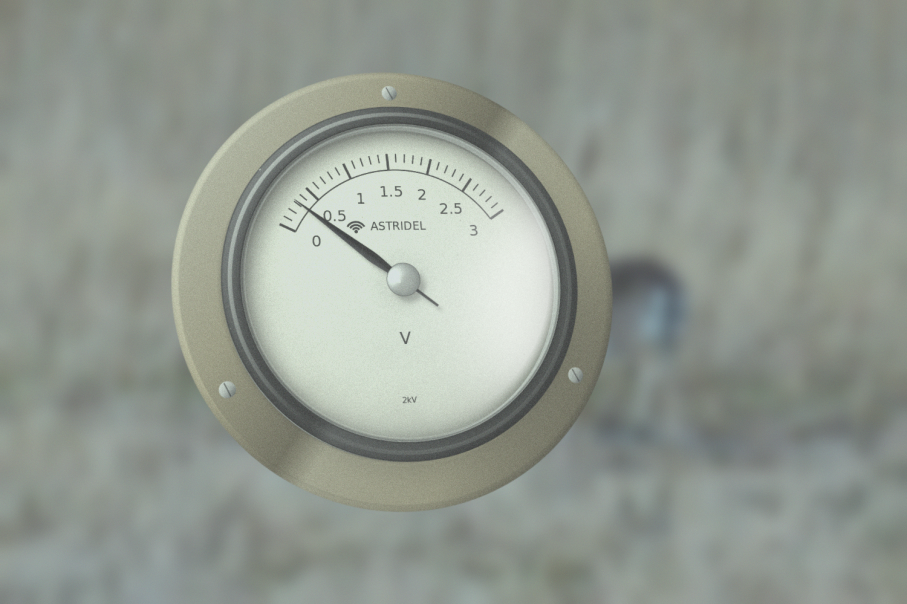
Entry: 0.3 V
